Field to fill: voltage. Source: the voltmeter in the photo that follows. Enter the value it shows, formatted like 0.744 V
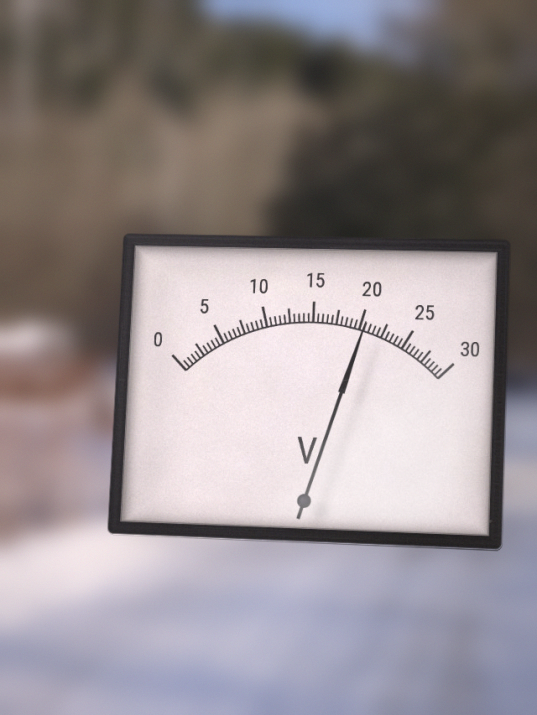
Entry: 20.5 V
